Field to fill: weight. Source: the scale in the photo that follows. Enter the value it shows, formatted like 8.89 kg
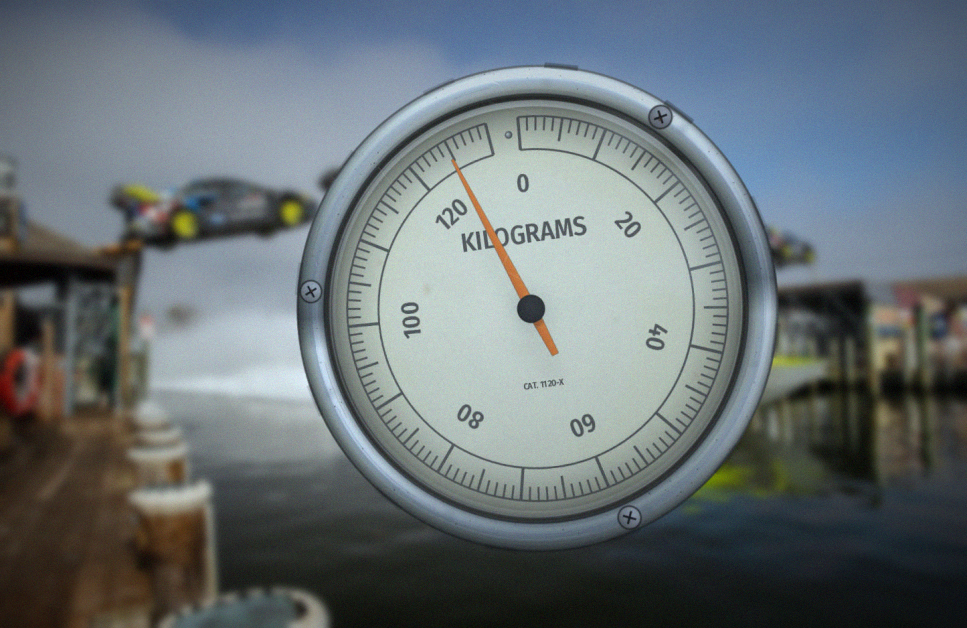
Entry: 125 kg
